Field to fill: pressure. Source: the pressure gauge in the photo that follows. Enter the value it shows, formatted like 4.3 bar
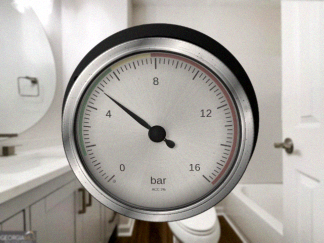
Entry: 5 bar
